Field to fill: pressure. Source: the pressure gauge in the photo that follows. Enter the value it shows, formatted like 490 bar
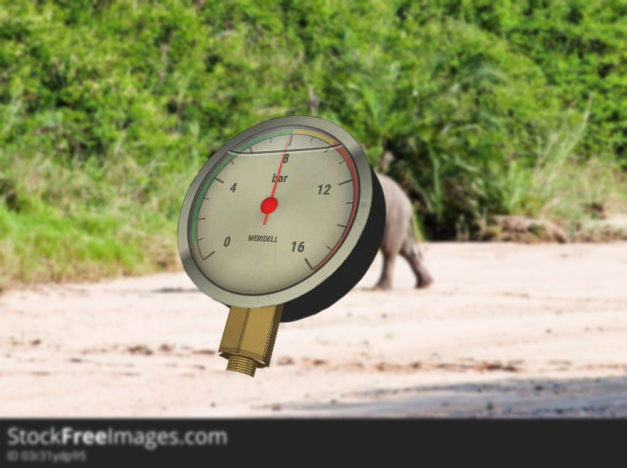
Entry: 8 bar
